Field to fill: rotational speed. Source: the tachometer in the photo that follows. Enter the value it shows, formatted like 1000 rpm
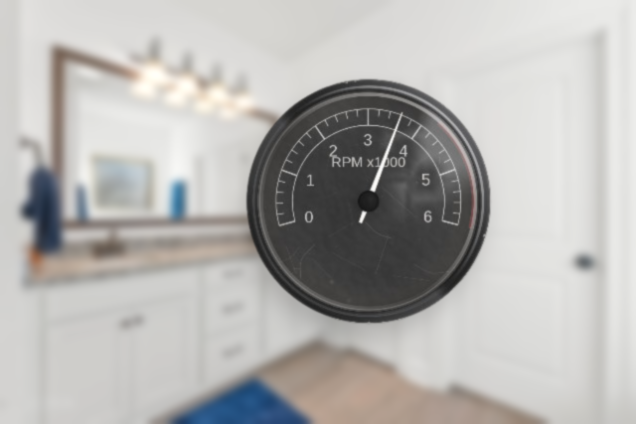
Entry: 3600 rpm
